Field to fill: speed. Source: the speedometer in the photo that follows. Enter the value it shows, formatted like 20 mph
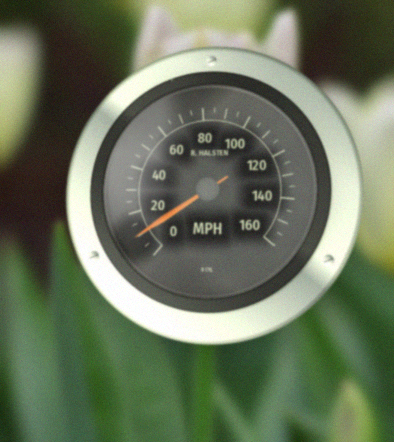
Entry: 10 mph
